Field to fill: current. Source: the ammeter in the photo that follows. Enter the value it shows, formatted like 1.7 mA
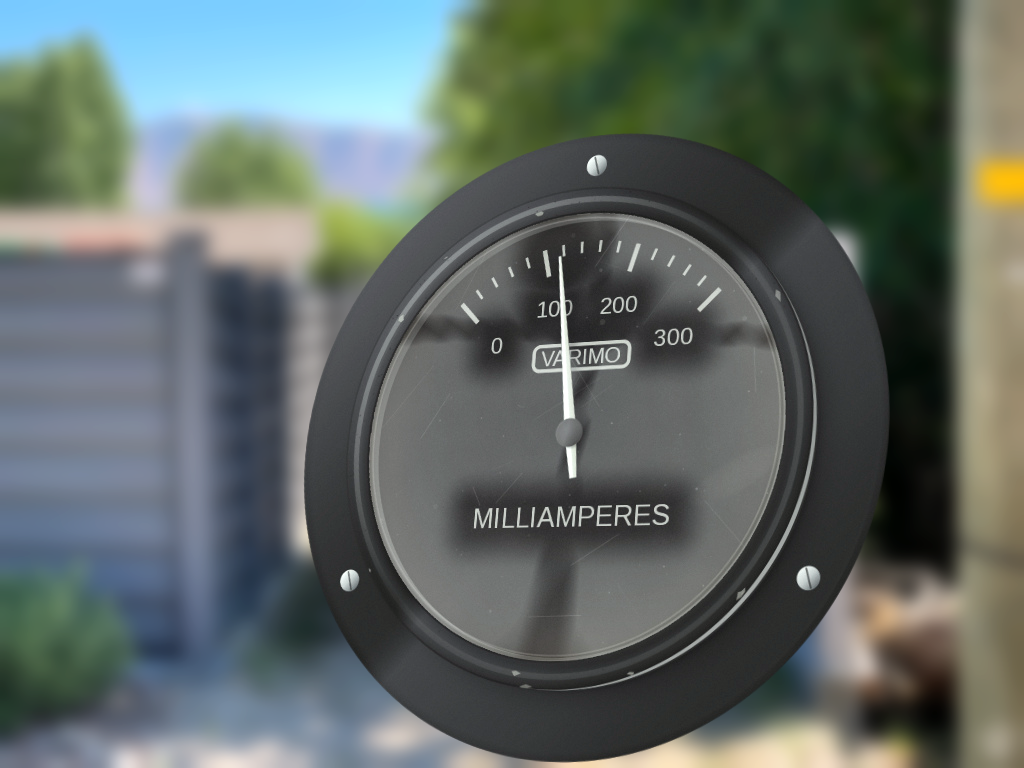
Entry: 120 mA
